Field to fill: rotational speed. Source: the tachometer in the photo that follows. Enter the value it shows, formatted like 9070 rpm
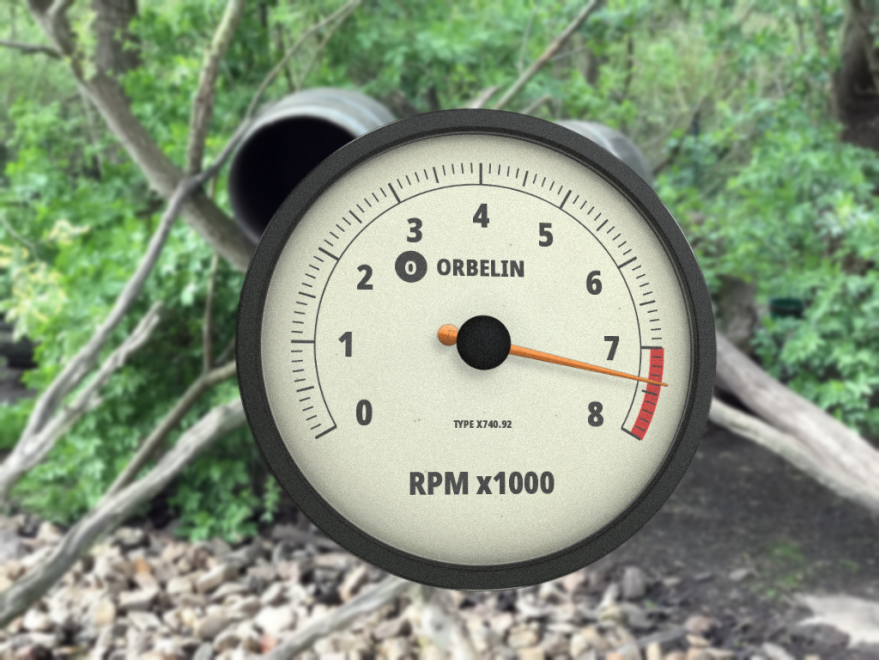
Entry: 7400 rpm
